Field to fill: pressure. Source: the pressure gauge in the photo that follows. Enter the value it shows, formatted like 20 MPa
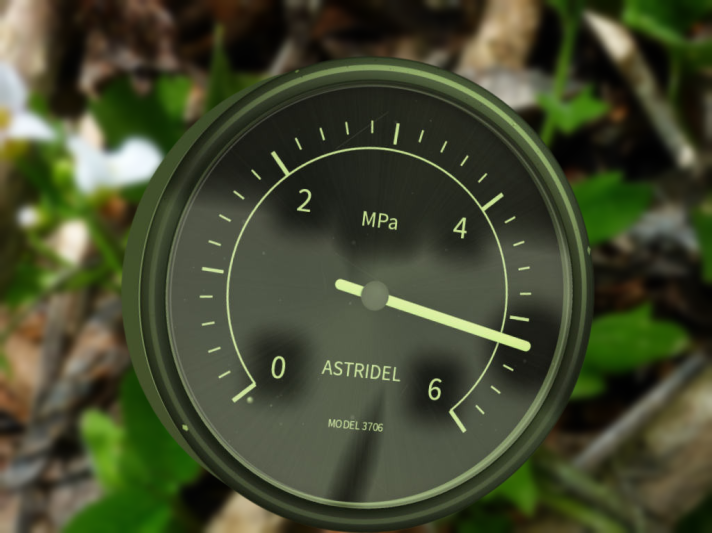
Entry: 5.2 MPa
